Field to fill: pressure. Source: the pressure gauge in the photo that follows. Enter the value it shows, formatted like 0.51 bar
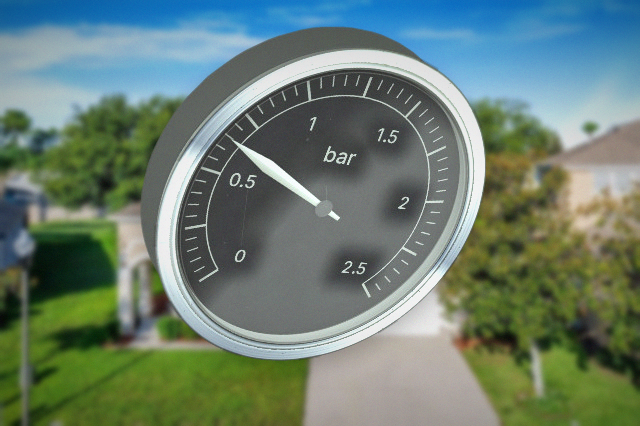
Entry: 0.65 bar
